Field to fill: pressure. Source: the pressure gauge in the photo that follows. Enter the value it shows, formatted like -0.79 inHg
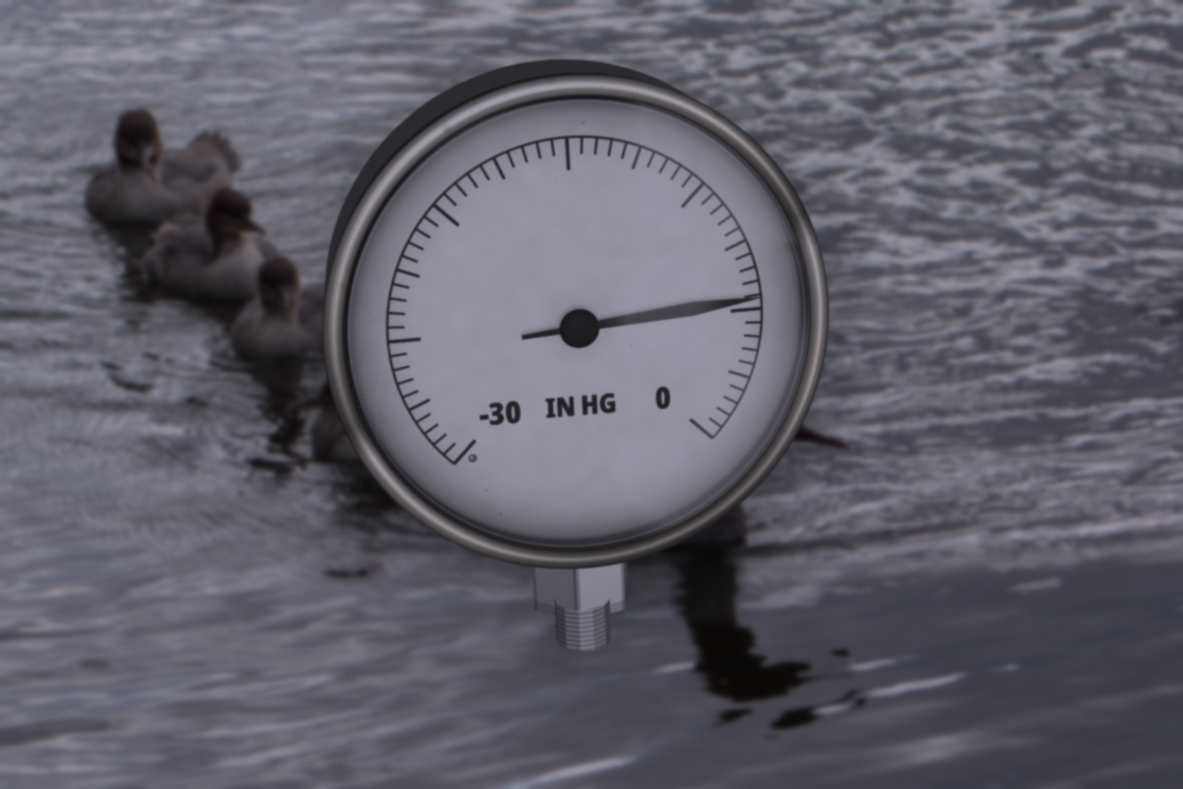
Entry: -5.5 inHg
